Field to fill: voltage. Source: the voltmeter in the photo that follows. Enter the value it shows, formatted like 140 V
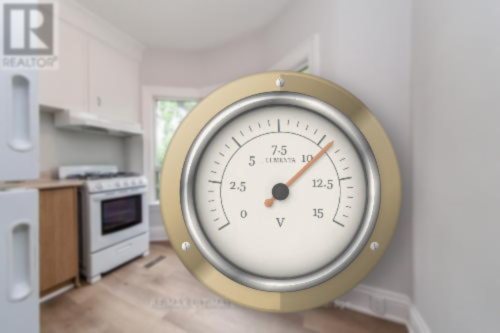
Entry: 10.5 V
